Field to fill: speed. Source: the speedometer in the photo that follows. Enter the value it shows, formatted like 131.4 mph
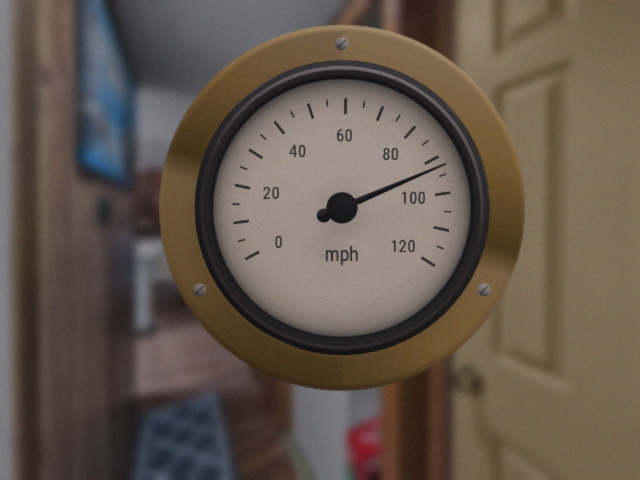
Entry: 92.5 mph
